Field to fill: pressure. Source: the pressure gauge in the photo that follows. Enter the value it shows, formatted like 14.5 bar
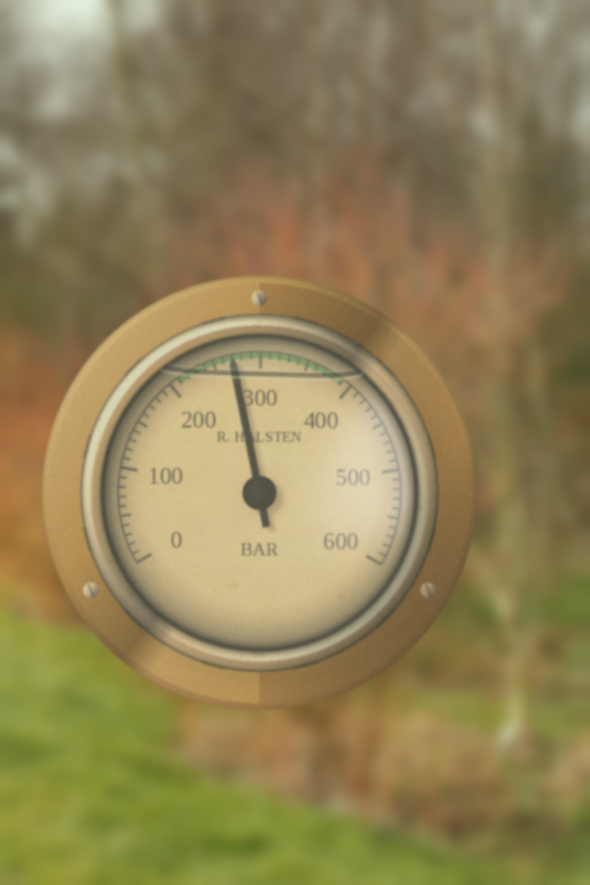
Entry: 270 bar
